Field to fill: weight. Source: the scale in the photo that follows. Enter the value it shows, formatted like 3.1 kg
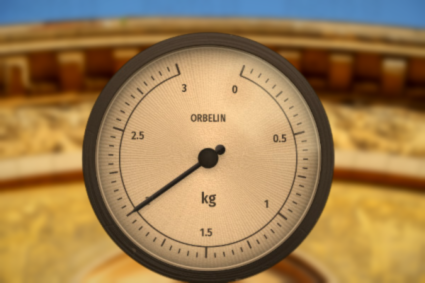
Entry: 2 kg
